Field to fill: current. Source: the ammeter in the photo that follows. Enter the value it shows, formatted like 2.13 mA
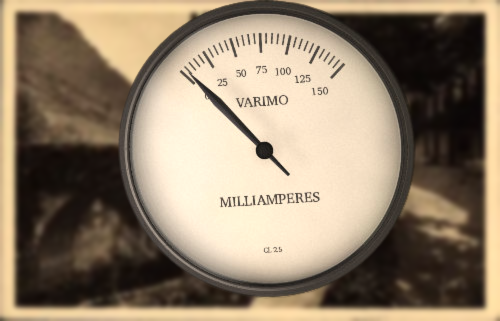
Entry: 5 mA
